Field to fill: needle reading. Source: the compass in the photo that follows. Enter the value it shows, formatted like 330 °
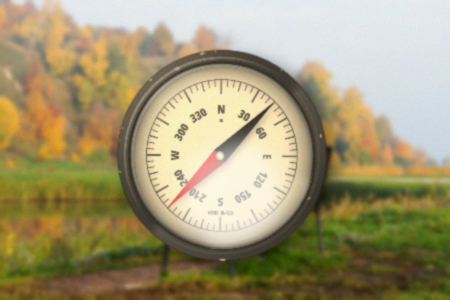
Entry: 225 °
